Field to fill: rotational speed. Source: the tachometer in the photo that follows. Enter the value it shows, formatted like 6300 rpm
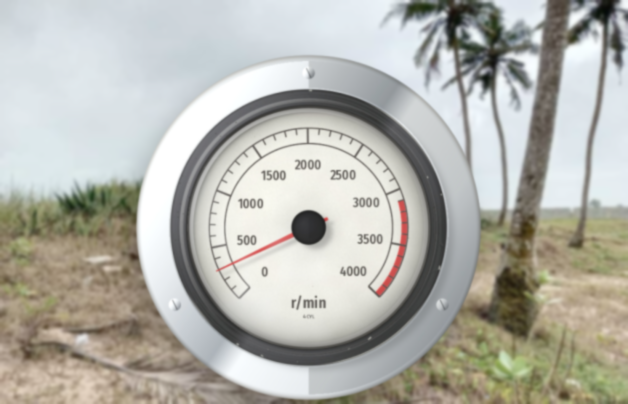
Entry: 300 rpm
